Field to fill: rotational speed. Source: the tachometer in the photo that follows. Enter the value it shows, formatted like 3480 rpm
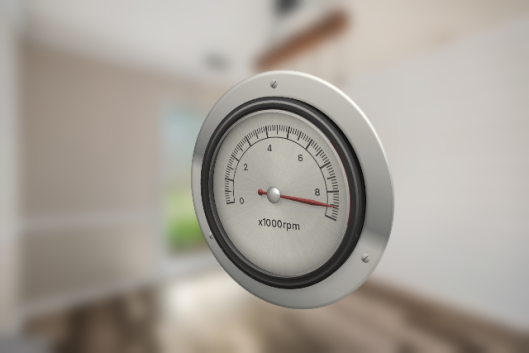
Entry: 8500 rpm
